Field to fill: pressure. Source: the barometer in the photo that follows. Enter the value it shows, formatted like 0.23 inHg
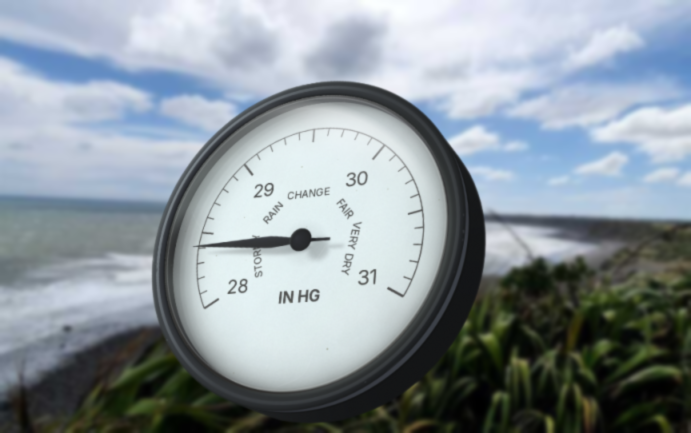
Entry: 28.4 inHg
